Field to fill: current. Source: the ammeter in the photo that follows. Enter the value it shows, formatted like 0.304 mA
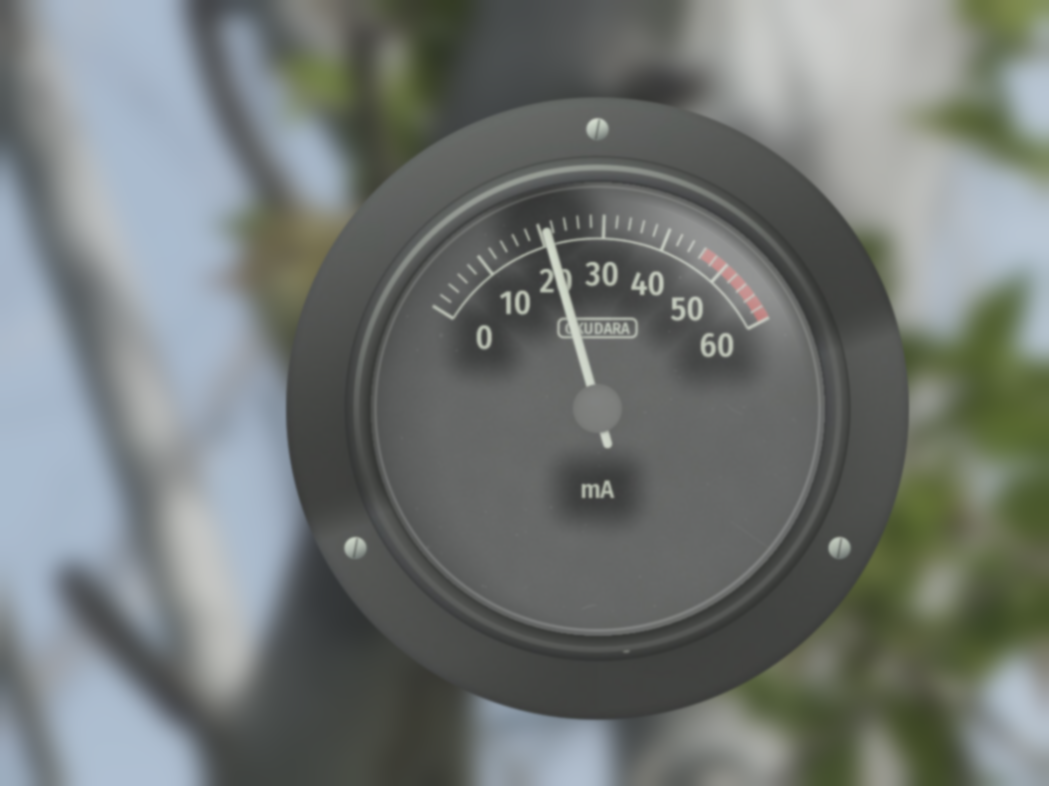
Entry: 21 mA
